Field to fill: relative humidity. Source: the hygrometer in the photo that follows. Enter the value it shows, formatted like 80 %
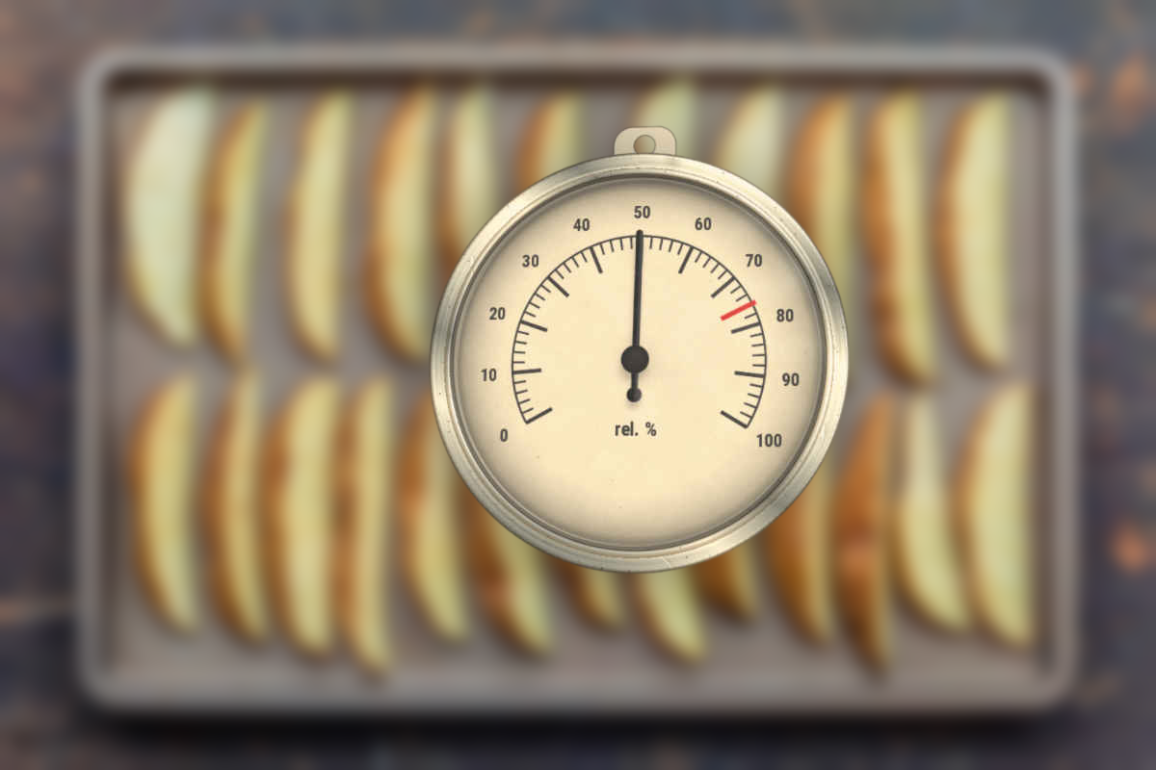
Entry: 50 %
